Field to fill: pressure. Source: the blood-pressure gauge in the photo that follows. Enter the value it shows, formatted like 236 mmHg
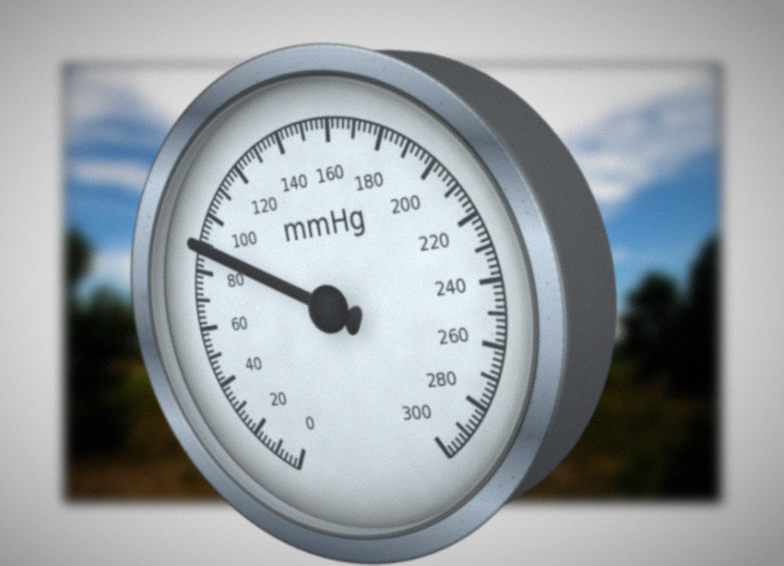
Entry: 90 mmHg
